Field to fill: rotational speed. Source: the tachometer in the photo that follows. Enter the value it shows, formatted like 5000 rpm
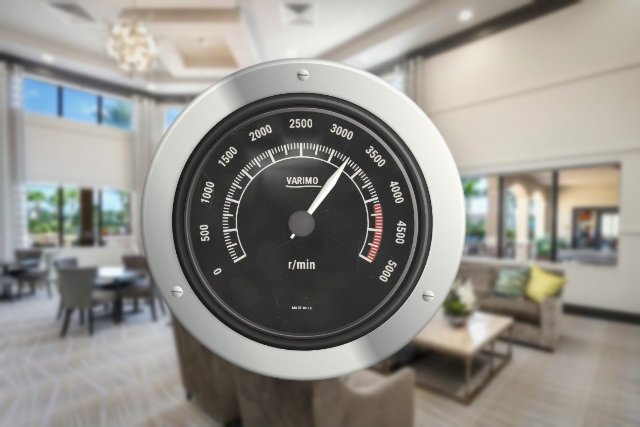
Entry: 3250 rpm
